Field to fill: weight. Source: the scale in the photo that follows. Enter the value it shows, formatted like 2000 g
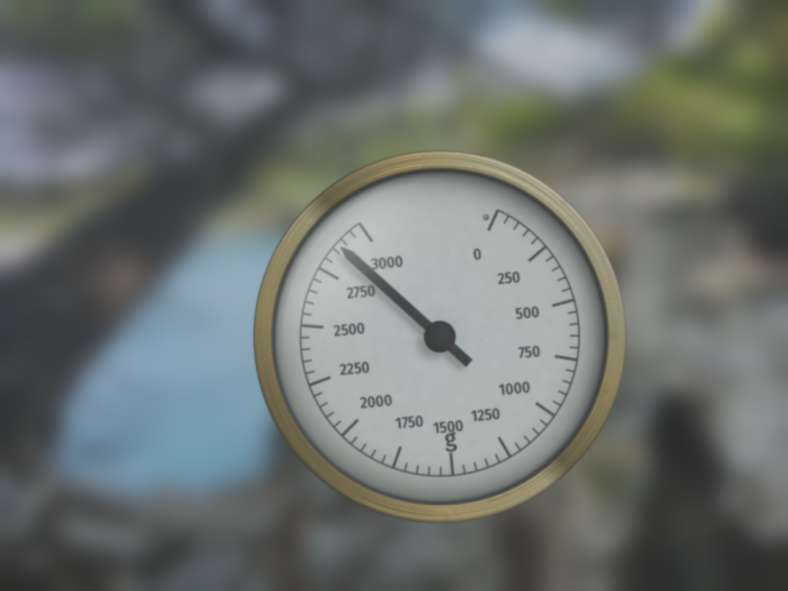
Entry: 2875 g
